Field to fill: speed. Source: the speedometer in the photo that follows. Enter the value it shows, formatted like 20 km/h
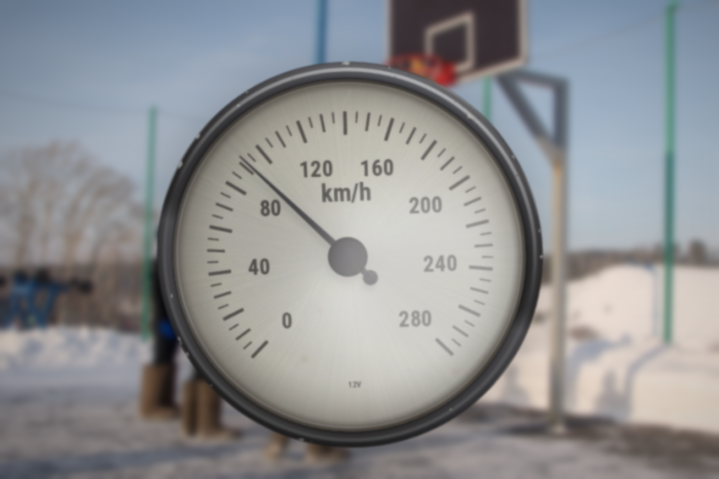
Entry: 92.5 km/h
